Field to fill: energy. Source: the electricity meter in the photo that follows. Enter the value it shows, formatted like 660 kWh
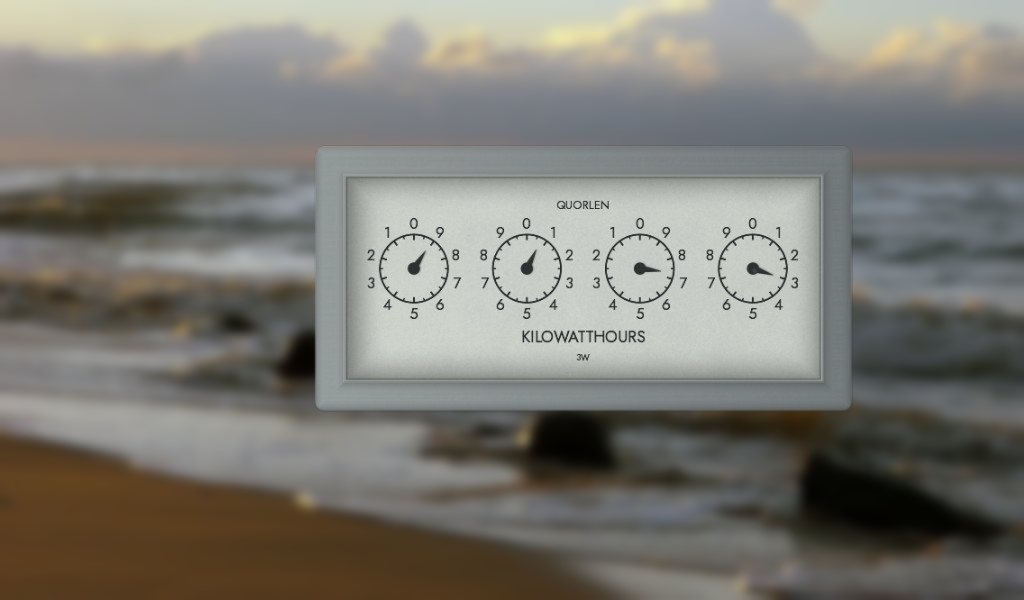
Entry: 9073 kWh
